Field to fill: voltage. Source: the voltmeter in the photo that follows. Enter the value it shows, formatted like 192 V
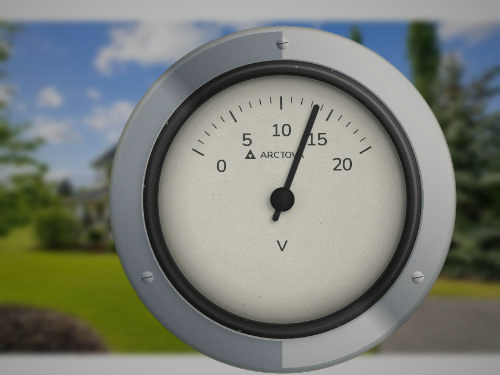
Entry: 13.5 V
